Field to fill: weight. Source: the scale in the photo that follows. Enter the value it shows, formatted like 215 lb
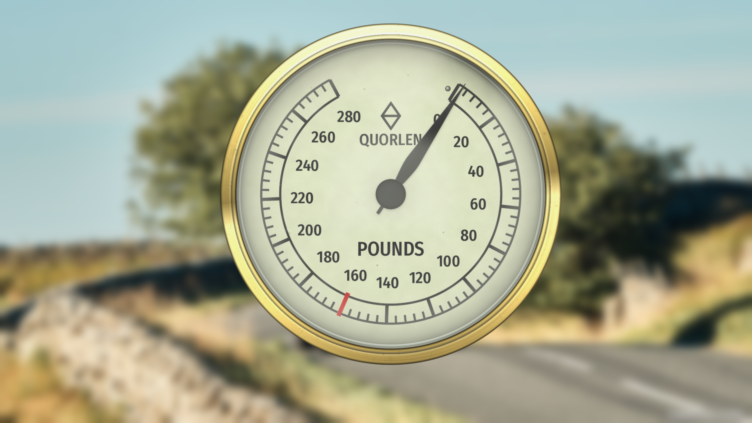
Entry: 2 lb
